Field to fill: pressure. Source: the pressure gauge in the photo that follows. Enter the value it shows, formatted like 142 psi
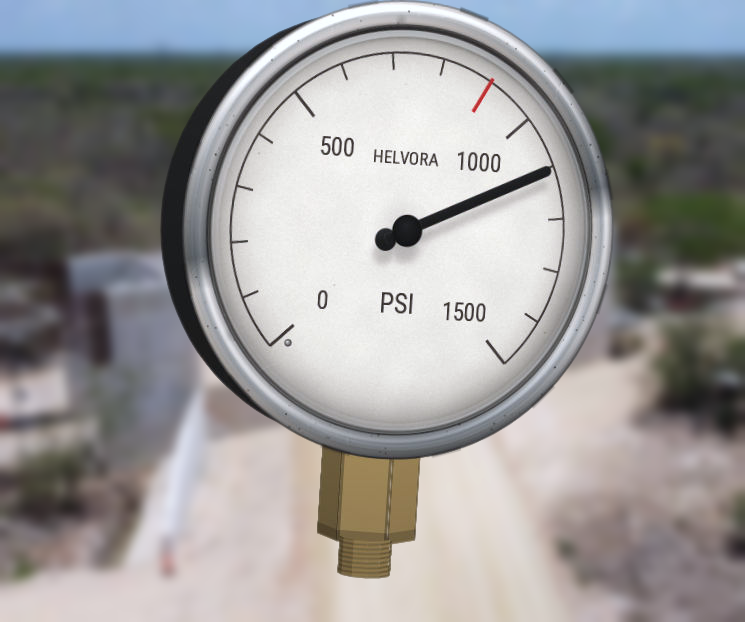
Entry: 1100 psi
